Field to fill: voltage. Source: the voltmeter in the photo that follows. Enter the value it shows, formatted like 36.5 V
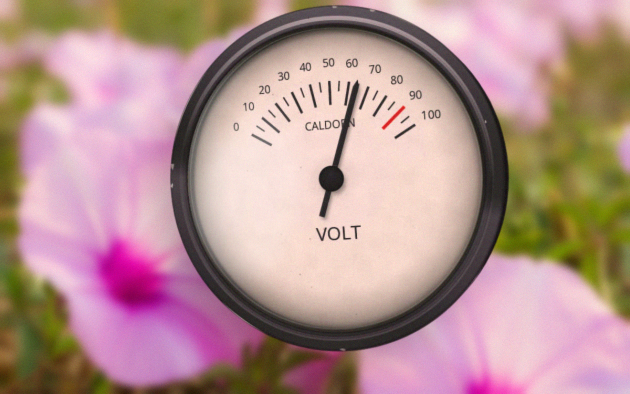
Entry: 65 V
